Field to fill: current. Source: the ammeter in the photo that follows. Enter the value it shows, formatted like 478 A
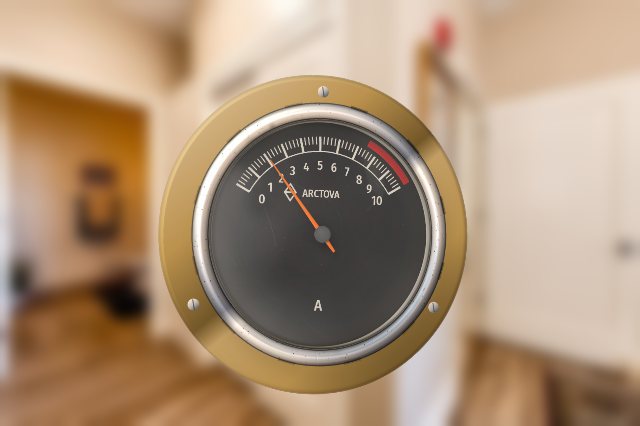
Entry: 2 A
